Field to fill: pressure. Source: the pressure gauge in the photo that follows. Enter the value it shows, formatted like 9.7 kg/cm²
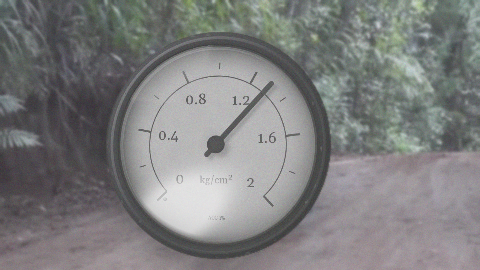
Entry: 1.3 kg/cm²
